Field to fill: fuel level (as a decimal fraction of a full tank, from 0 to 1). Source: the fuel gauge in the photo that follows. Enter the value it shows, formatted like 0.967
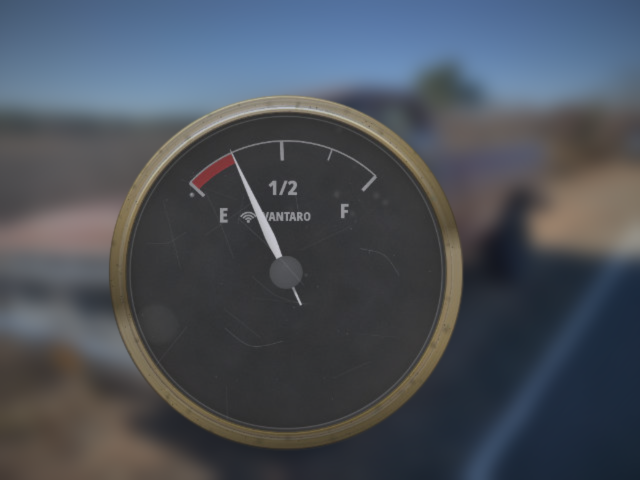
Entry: 0.25
